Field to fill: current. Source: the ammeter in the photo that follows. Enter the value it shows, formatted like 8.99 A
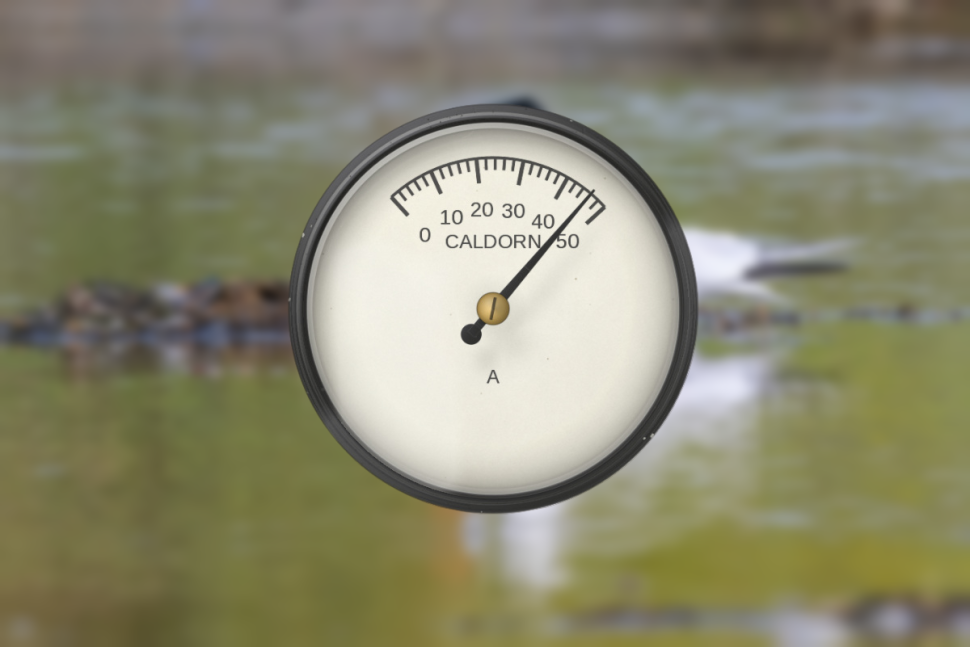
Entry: 46 A
